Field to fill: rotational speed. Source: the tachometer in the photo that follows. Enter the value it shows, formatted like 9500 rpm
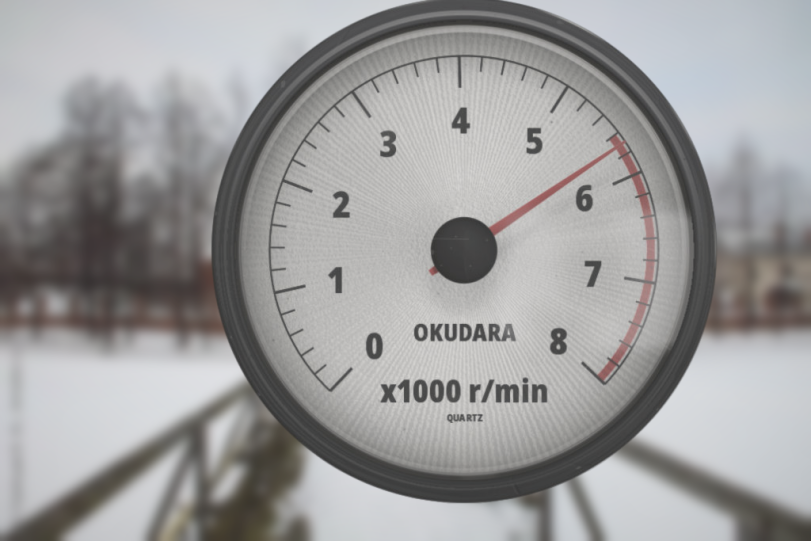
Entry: 5700 rpm
